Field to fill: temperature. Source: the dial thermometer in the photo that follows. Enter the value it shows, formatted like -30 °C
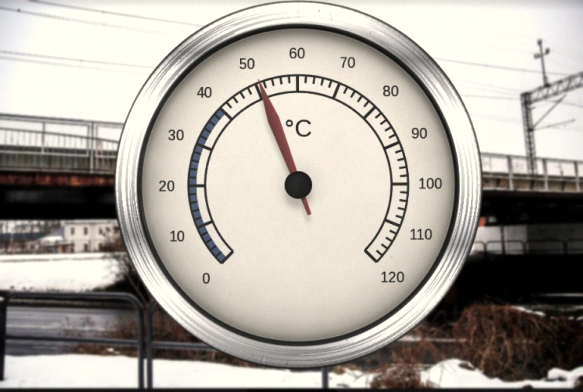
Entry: 51 °C
